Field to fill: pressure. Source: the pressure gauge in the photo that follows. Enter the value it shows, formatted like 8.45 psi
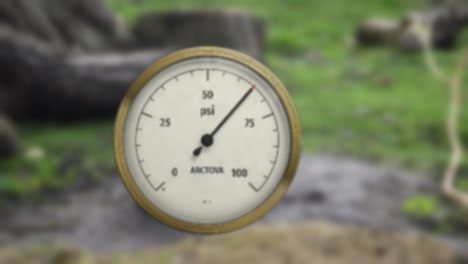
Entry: 65 psi
